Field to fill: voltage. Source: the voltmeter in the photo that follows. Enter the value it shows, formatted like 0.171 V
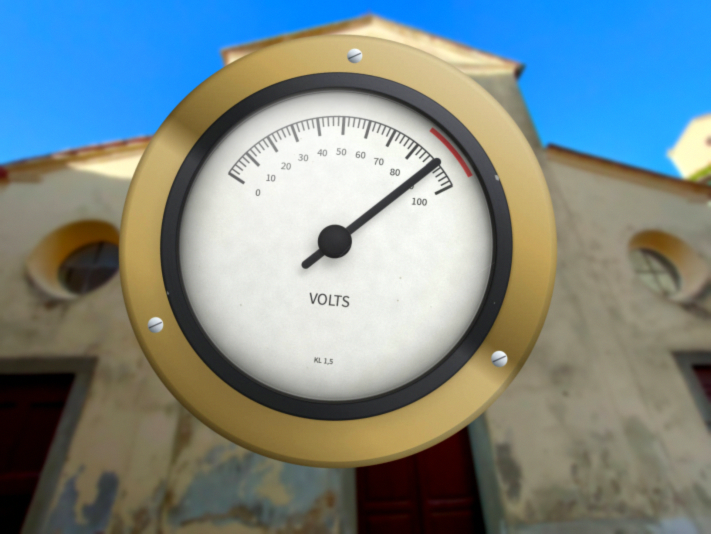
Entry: 90 V
